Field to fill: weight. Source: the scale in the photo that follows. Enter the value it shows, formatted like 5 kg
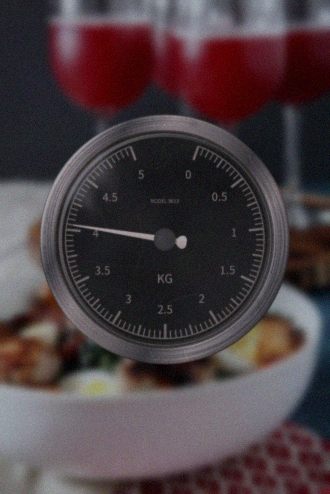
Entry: 4.05 kg
